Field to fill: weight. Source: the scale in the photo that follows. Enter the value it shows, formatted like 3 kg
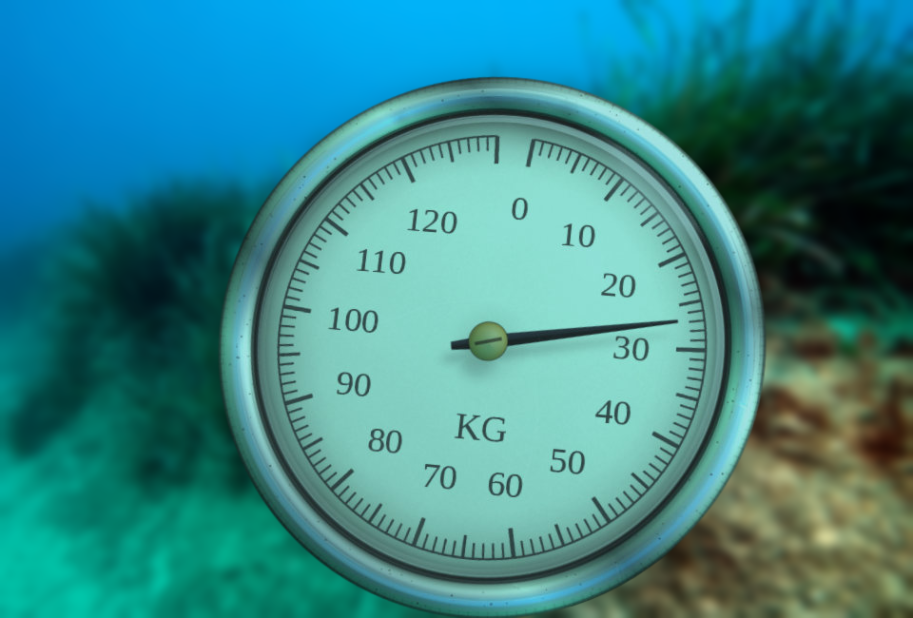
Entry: 27 kg
